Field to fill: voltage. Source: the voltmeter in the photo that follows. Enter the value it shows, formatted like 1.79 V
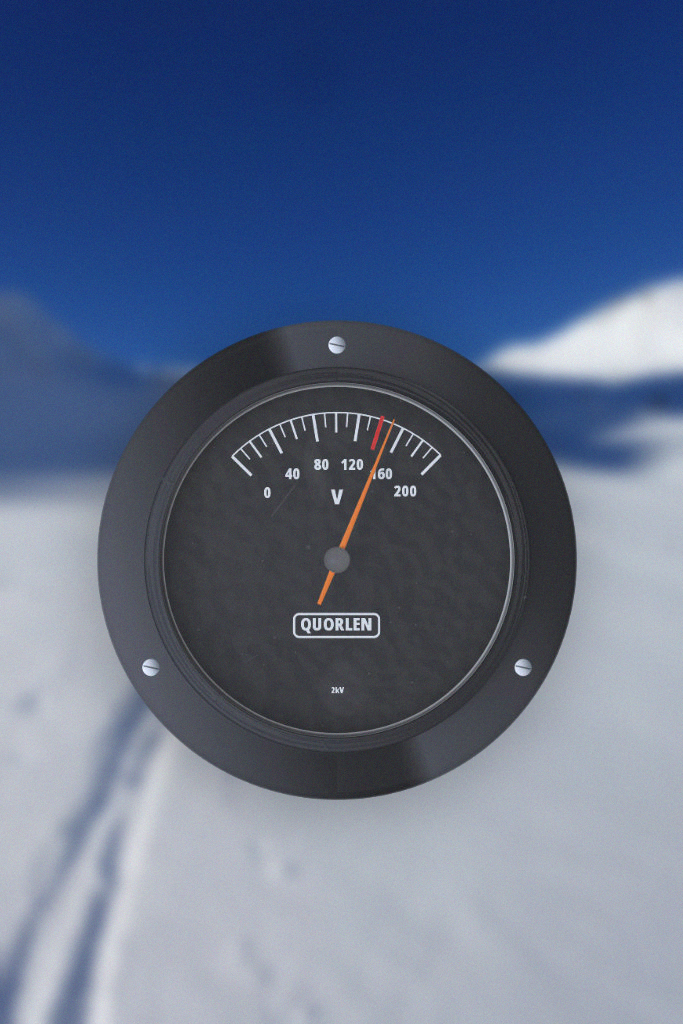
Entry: 150 V
